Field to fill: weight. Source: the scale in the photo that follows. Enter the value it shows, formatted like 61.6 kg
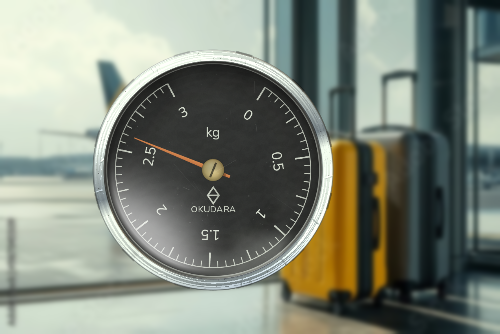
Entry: 2.6 kg
